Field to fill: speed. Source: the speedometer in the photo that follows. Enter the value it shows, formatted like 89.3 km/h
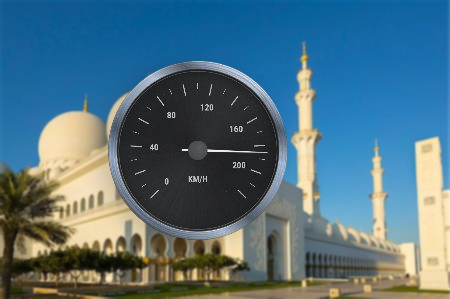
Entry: 185 km/h
